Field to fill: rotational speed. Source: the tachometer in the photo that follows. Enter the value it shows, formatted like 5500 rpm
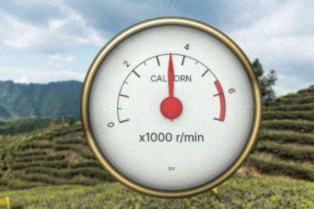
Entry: 3500 rpm
